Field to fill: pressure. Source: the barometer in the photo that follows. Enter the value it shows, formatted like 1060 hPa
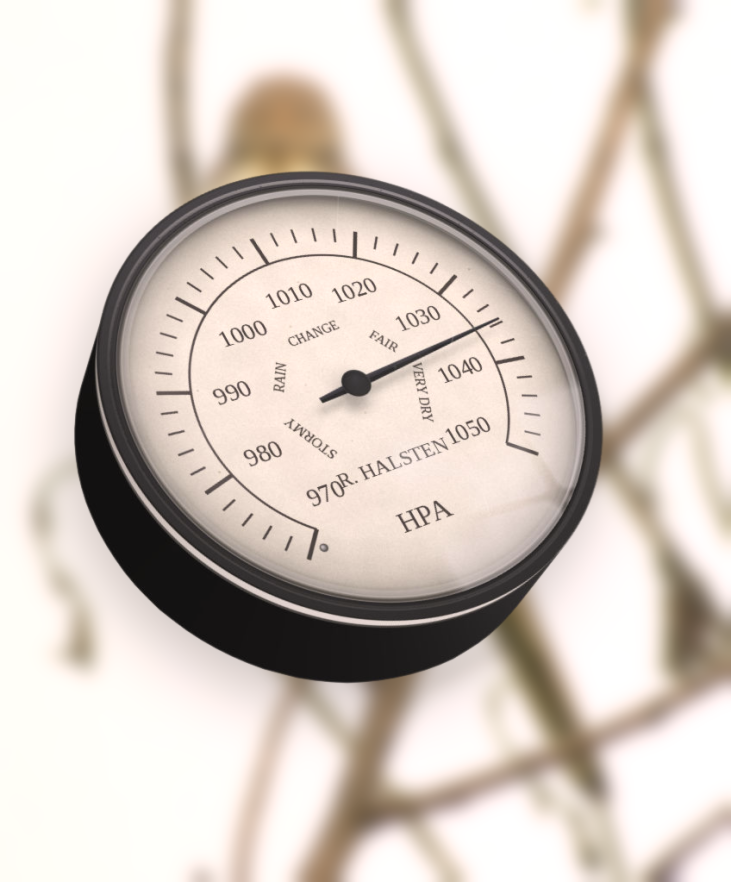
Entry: 1036 hPa
